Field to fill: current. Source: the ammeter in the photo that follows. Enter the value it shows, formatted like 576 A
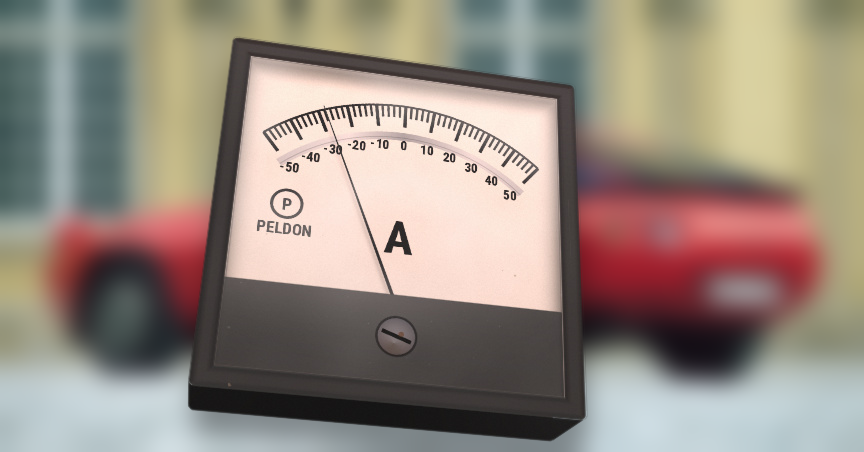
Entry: -28 A
